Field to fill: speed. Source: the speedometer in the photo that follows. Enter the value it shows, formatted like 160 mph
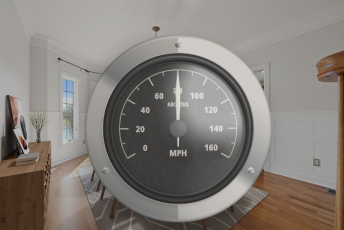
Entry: 80 mph
